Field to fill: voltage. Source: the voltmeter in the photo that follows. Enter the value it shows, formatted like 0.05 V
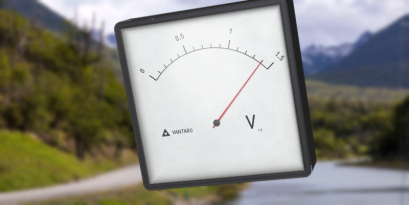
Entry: 1.4 V
